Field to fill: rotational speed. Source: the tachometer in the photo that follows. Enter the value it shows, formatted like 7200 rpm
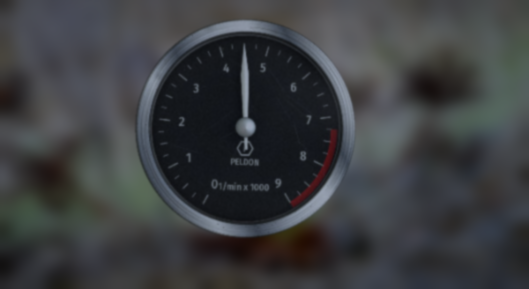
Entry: 4500 rpm
